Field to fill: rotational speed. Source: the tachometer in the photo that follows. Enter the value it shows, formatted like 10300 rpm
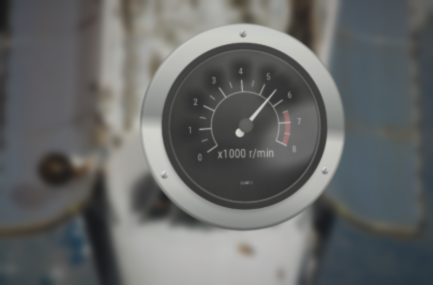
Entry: 5500 rpm
